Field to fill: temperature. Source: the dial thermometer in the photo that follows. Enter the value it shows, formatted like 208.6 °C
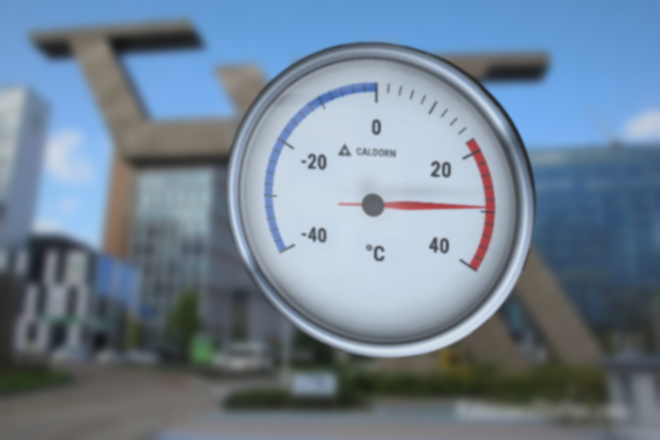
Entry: 29 °C
